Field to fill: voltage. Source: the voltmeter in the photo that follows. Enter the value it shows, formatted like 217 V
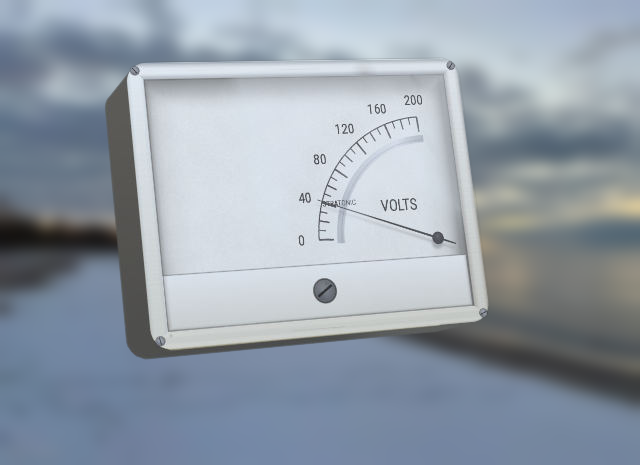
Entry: 40 V
